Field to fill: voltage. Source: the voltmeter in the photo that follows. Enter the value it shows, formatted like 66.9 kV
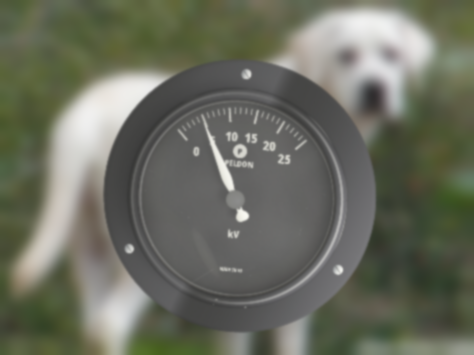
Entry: 5 kV
